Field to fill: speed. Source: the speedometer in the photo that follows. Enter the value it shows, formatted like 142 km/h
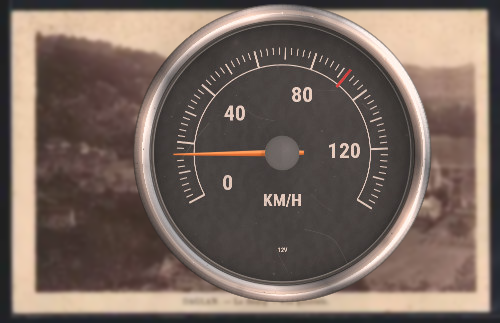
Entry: 16 km/h
